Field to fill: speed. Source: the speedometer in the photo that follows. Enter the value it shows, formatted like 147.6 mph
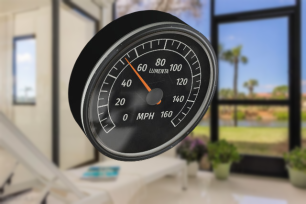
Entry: 52.5 mph
